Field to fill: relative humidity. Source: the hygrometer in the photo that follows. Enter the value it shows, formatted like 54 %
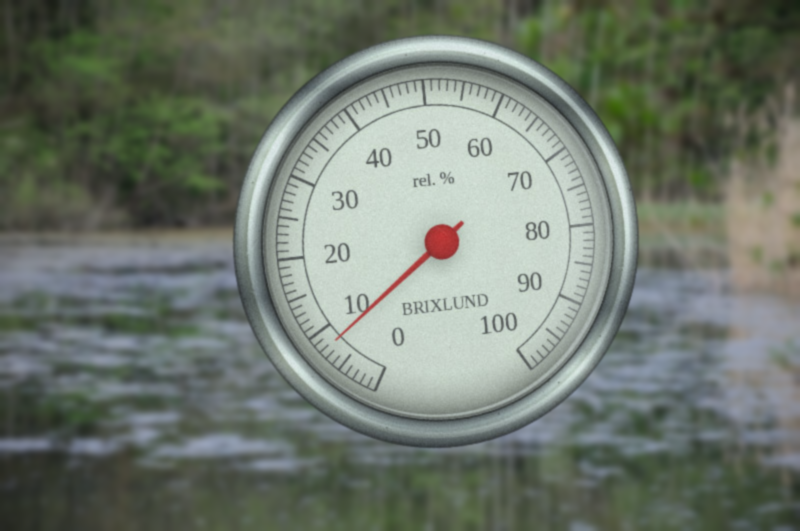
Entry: 8 %
